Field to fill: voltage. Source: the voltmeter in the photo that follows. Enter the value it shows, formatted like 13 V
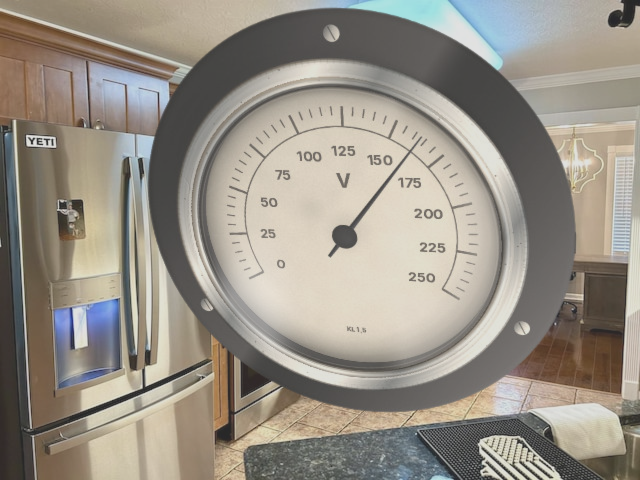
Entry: 162.5 V
